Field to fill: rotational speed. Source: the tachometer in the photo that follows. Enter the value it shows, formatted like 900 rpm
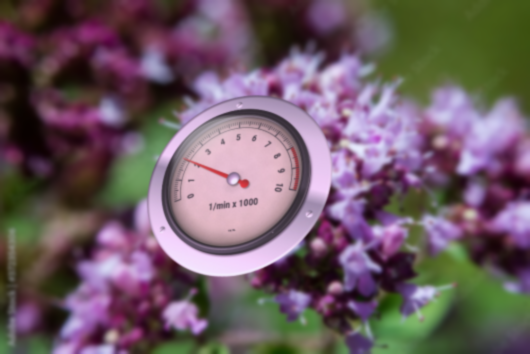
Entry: 2000 rpm
